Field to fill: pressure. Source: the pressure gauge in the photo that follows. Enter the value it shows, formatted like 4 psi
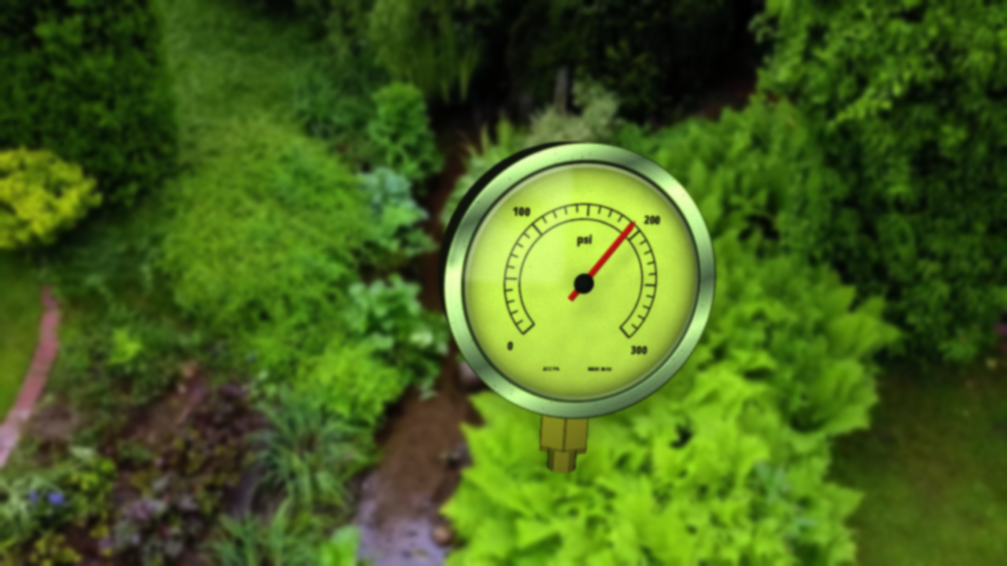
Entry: 190 psi
